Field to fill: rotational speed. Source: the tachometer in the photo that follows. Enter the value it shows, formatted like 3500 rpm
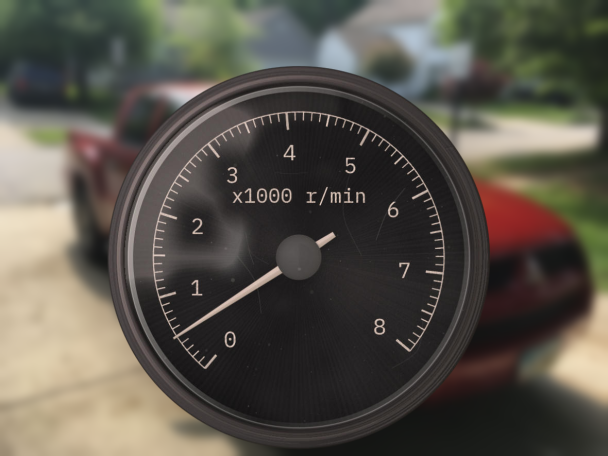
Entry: 500 rpm
